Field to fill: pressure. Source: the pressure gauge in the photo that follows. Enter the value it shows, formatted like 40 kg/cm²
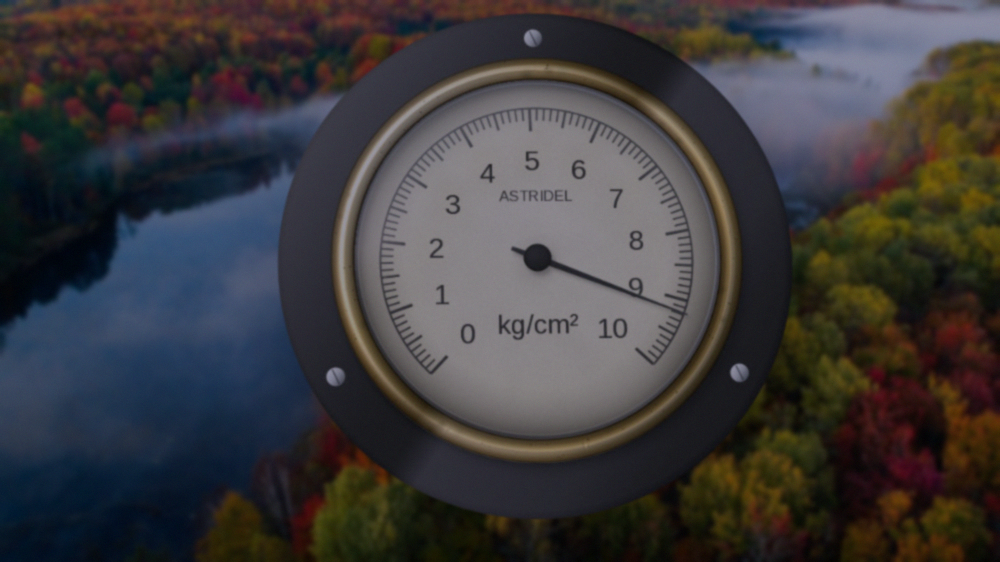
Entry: 9.2 kg/cm²
